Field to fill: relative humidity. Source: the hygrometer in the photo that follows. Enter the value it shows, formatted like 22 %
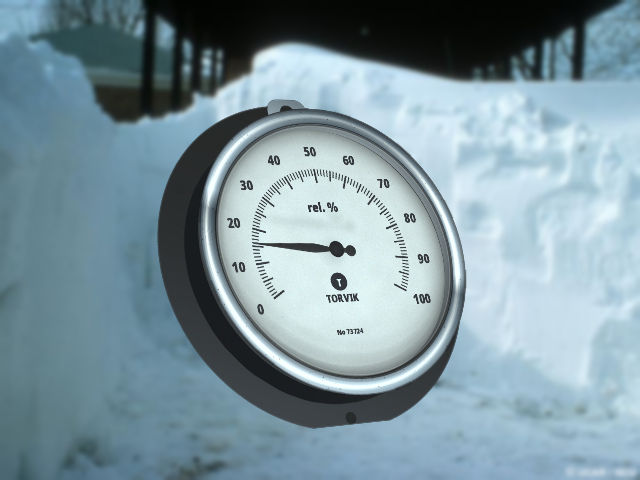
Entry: 15 %
